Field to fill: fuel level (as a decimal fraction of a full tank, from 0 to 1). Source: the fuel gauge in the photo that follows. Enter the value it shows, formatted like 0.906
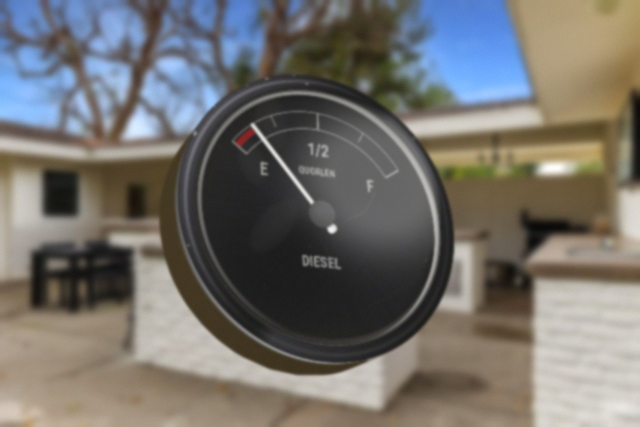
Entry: 0.125
